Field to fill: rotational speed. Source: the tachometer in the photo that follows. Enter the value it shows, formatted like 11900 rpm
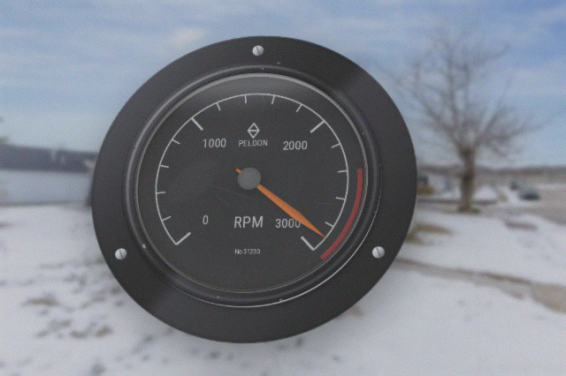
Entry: 2900 rpm
